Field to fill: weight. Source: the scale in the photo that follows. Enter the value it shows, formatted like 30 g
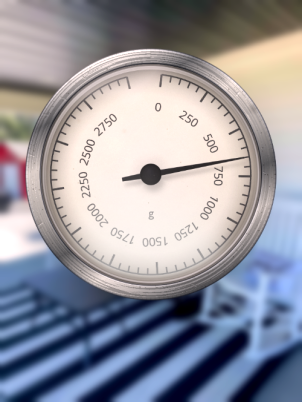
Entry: 650 g
